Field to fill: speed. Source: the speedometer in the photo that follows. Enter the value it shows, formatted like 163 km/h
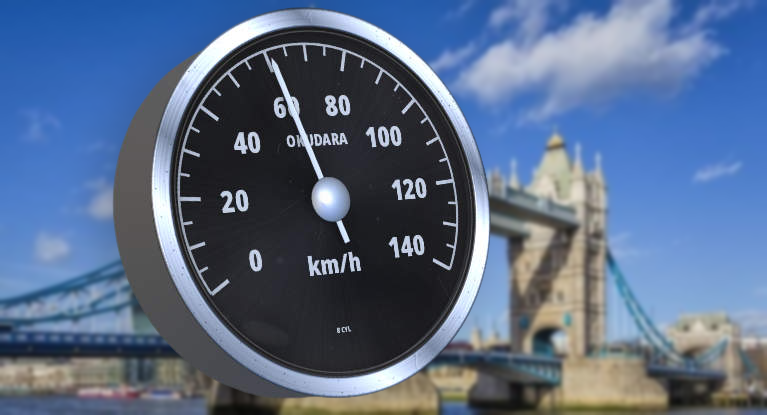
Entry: 60 km/h
